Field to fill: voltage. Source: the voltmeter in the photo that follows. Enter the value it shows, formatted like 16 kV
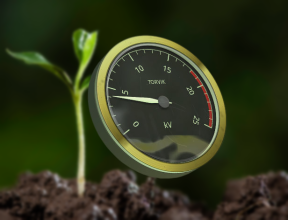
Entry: 4 kV
